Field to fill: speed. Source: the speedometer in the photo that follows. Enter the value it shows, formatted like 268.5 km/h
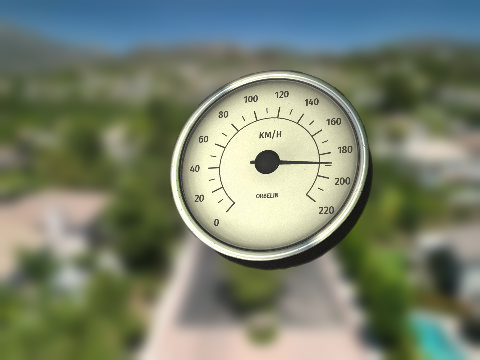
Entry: 190 km/h
